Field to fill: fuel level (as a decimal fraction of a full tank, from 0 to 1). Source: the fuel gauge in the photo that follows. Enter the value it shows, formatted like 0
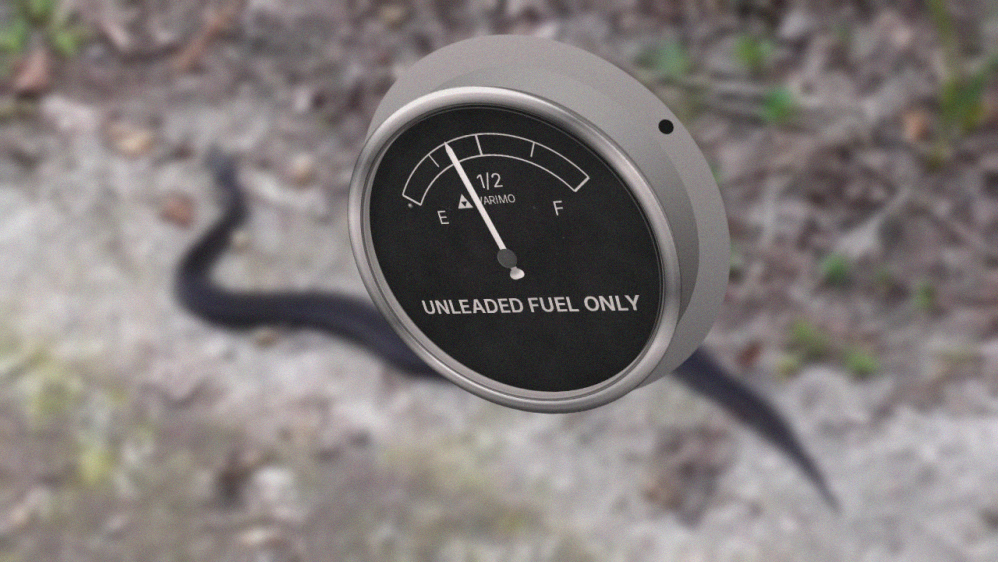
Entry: 0.375
